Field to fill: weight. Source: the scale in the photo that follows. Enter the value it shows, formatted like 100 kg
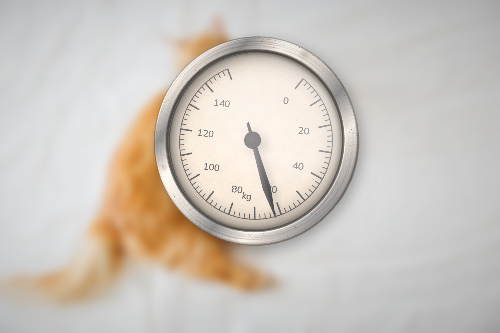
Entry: 62 kg
